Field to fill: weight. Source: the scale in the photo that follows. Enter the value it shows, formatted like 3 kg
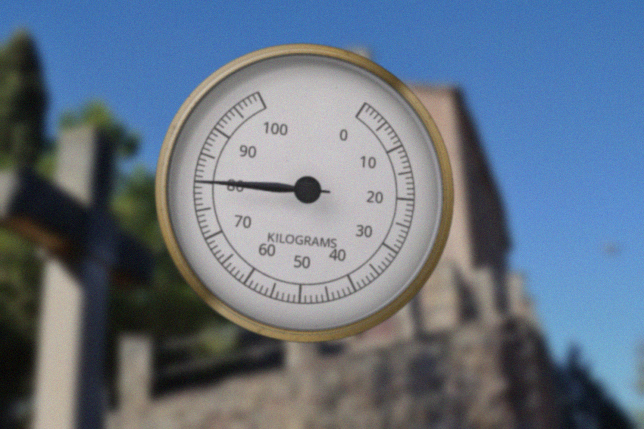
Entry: 80 kg
